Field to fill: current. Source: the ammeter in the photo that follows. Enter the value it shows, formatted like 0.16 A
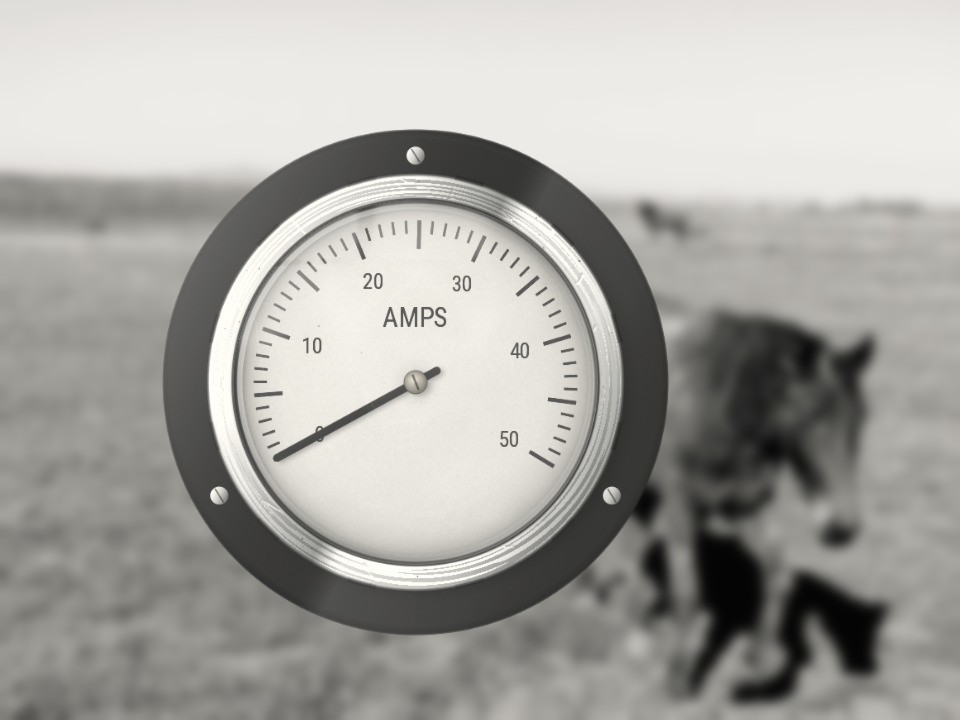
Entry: 0 A
